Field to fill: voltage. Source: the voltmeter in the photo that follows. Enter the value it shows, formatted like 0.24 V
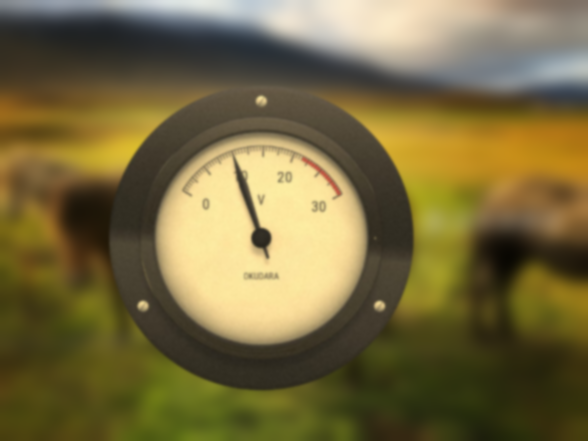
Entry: 10 V
